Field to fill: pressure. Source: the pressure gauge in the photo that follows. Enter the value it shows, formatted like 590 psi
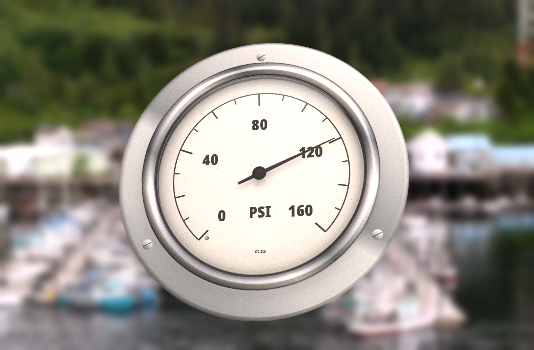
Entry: 120 psi
